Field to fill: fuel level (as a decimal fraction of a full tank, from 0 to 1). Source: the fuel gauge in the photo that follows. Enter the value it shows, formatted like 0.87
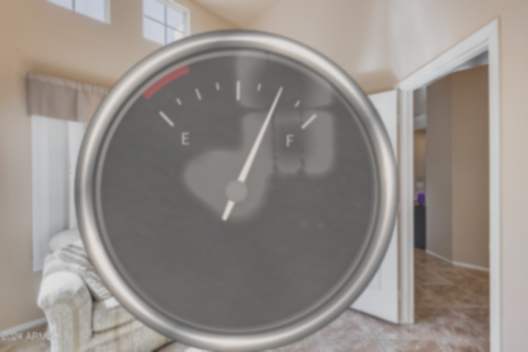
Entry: 0.75
